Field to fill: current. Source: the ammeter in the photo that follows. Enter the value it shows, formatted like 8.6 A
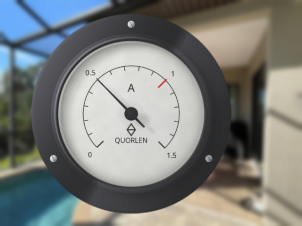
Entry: 0.5 A
